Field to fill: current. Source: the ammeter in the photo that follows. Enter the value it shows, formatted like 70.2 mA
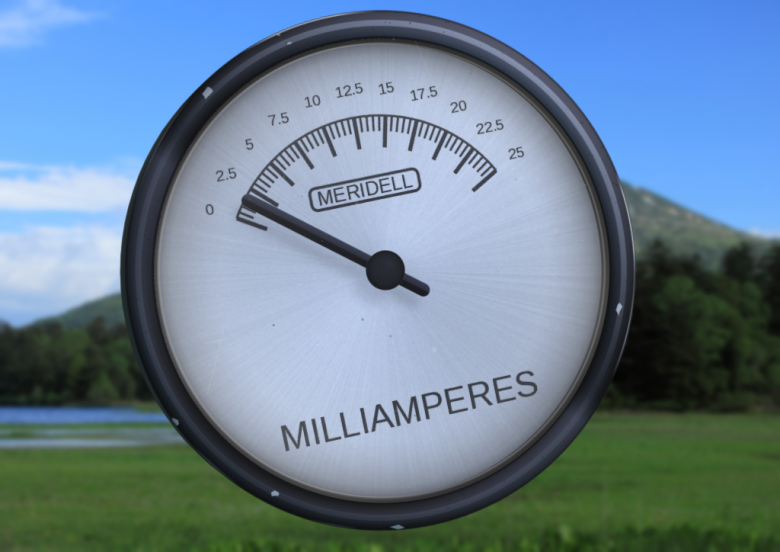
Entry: 1.5 mA
